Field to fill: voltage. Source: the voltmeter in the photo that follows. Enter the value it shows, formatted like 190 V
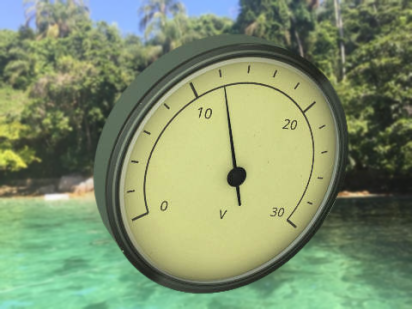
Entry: 12 V
